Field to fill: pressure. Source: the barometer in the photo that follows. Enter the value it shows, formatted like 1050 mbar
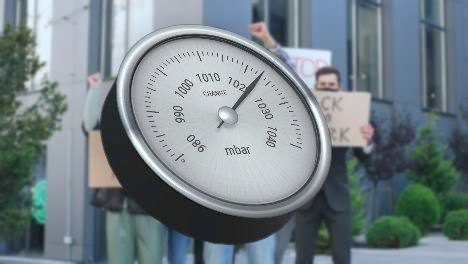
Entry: 1023 mbar
